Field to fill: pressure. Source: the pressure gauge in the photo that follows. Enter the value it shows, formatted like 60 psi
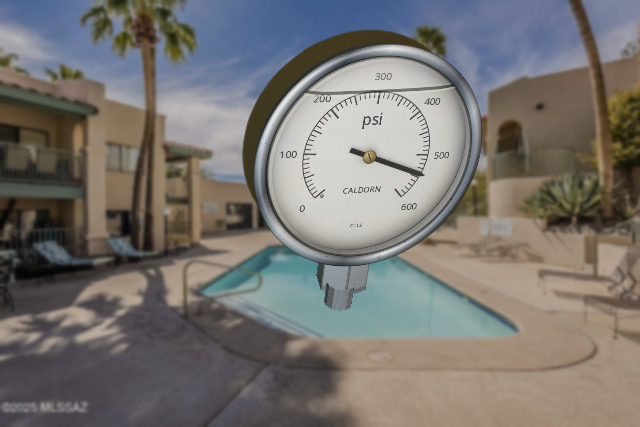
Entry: 540 psi
